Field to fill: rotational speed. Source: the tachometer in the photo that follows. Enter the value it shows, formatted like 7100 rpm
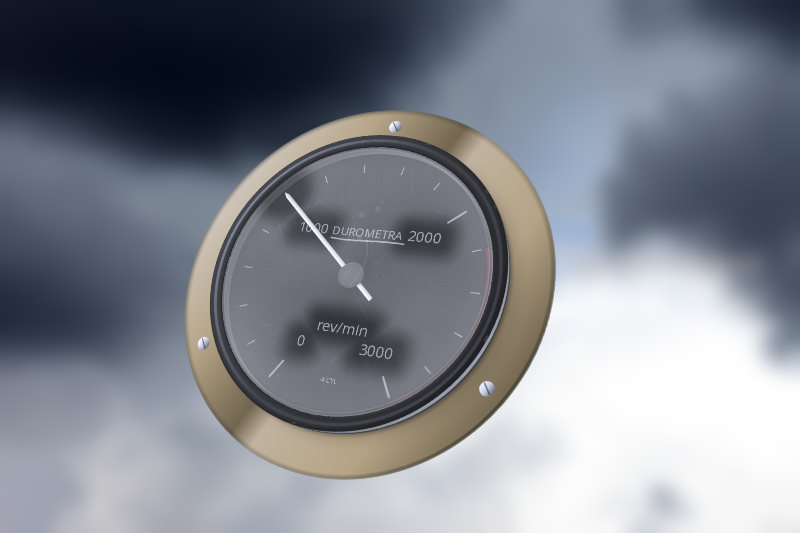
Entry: 1000 rpm
